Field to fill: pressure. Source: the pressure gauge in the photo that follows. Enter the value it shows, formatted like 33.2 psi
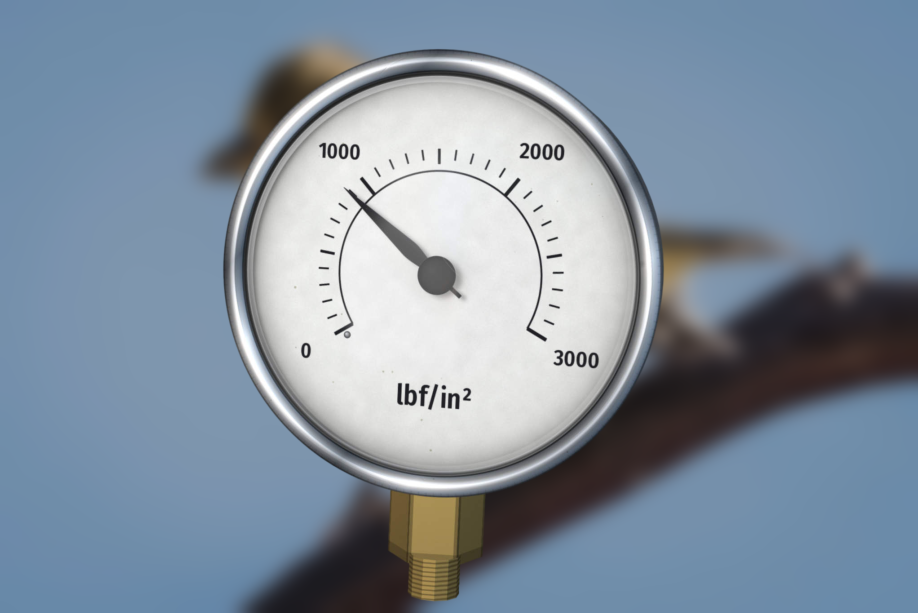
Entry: 900 psi
